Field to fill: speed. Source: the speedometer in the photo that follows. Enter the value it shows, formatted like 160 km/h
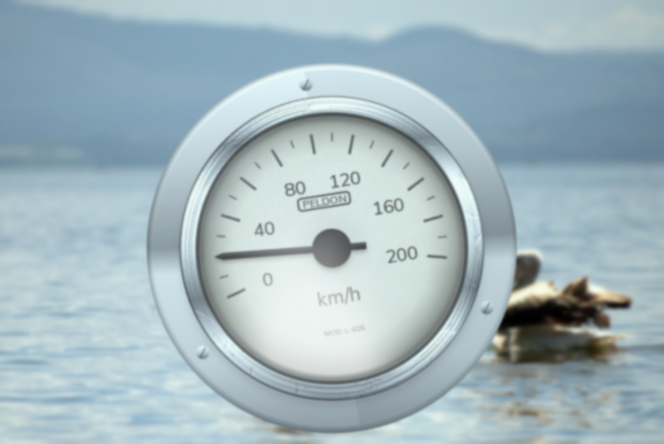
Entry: 20 km/h
